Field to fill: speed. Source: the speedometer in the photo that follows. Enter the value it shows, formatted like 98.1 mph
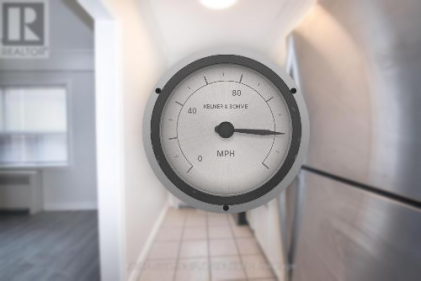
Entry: 120 mph
